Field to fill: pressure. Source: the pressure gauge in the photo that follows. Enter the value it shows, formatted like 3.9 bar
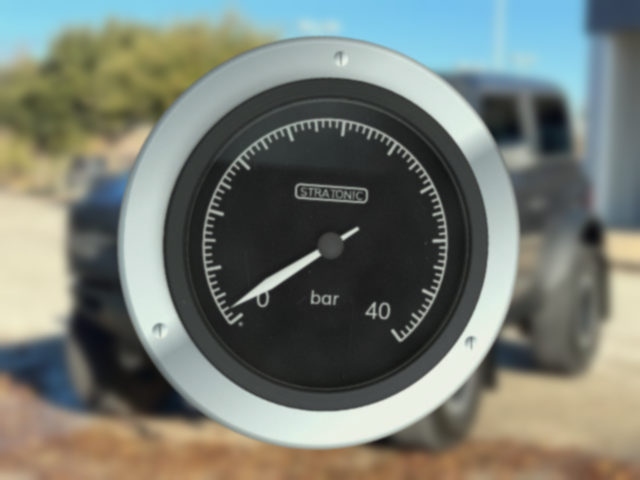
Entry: 1 bar
